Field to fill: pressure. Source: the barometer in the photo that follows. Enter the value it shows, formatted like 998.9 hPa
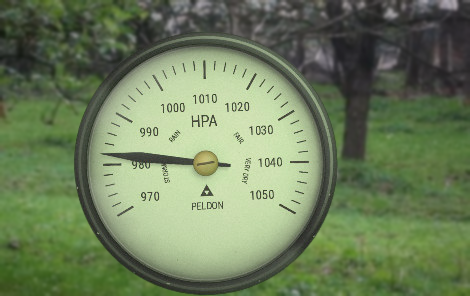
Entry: 982 hPa
